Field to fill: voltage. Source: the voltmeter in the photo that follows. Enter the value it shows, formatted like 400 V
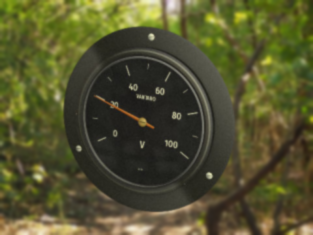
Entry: 20 V
